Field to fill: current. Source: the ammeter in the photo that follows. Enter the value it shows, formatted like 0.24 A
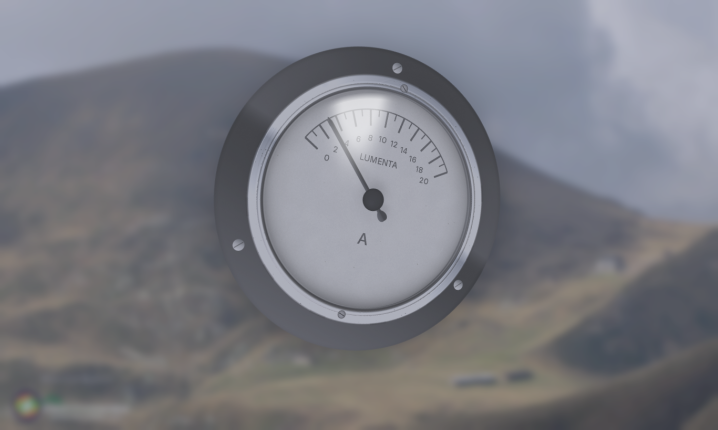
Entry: 3 A
